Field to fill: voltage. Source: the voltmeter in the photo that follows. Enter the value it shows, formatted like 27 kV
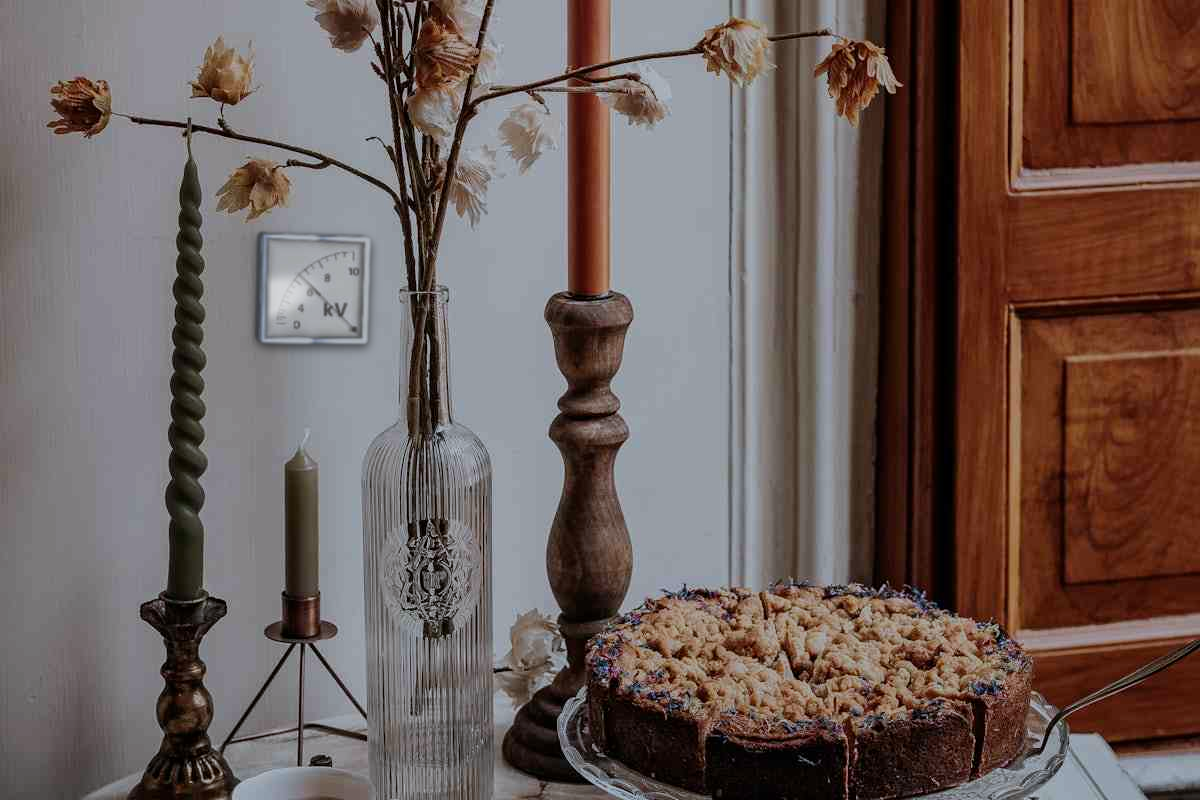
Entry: 6.5 kV
